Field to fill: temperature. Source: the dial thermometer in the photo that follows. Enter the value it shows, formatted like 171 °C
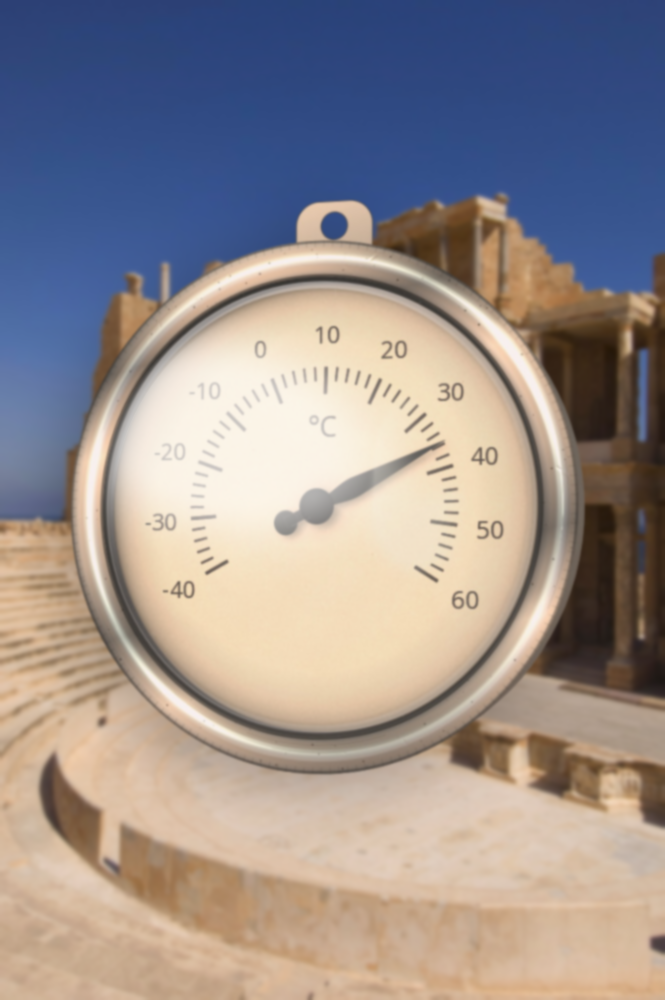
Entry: 36 °C
